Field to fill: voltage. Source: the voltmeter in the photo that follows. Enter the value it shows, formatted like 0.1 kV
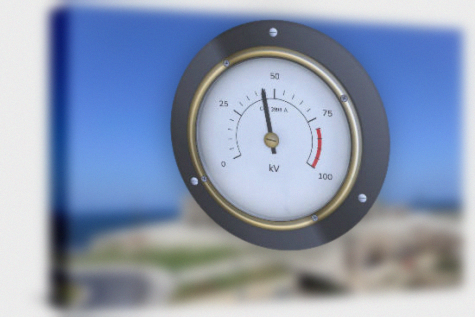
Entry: 45 kV
